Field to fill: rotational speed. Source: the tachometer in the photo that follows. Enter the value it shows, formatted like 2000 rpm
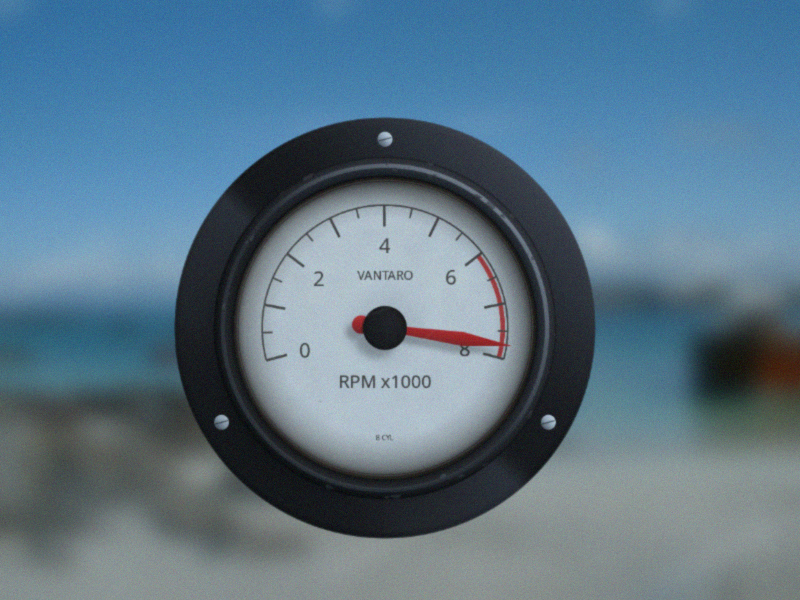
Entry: 7750 rpm
